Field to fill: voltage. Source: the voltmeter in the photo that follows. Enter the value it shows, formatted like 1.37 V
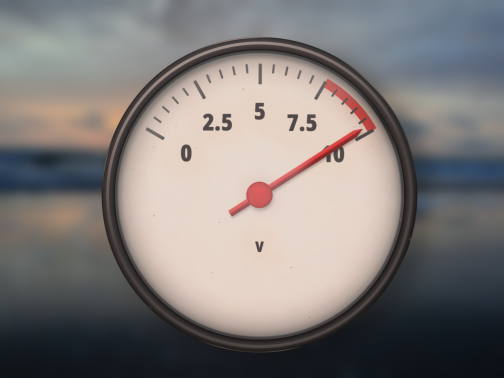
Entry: 9.75 V
